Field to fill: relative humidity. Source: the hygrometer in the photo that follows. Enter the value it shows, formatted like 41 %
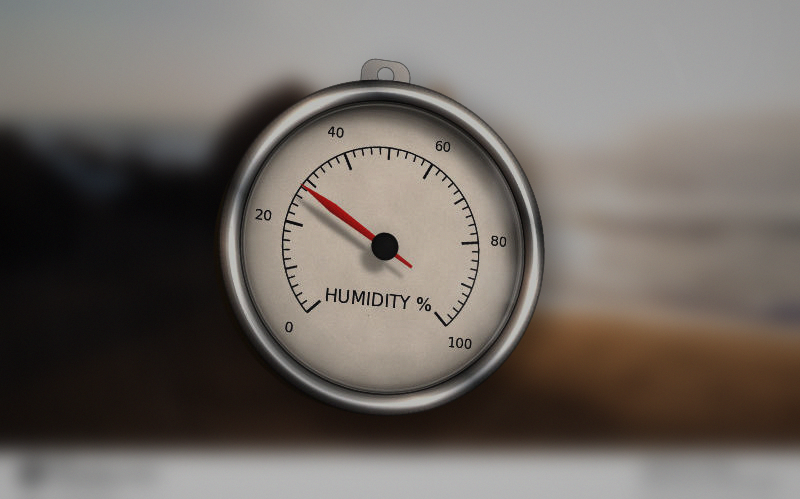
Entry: 28 %
